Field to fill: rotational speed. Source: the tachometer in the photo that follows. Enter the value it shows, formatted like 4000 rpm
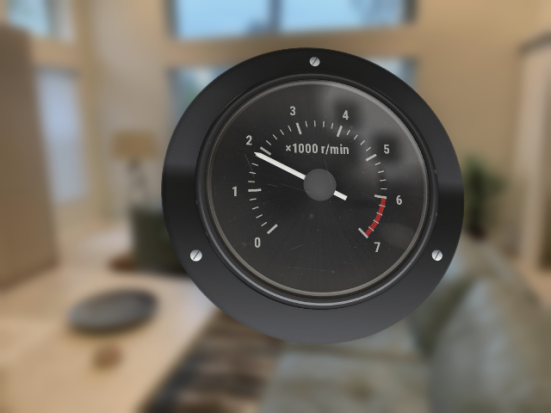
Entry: 1800 rpm
